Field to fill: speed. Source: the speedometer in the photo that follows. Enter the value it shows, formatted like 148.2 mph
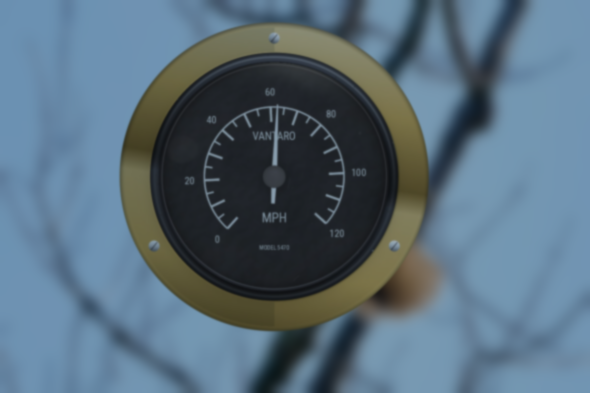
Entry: 62.5 mph
